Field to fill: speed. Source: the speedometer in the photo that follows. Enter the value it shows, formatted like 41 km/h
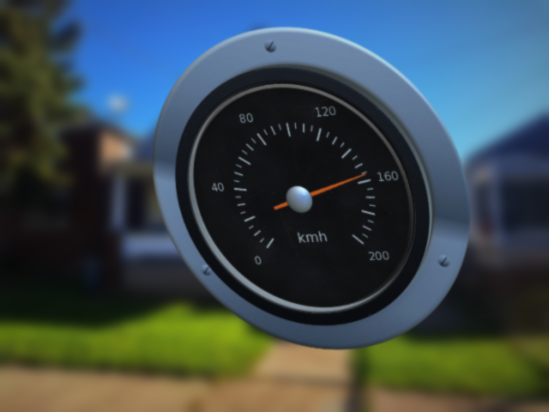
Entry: 155 km/h
